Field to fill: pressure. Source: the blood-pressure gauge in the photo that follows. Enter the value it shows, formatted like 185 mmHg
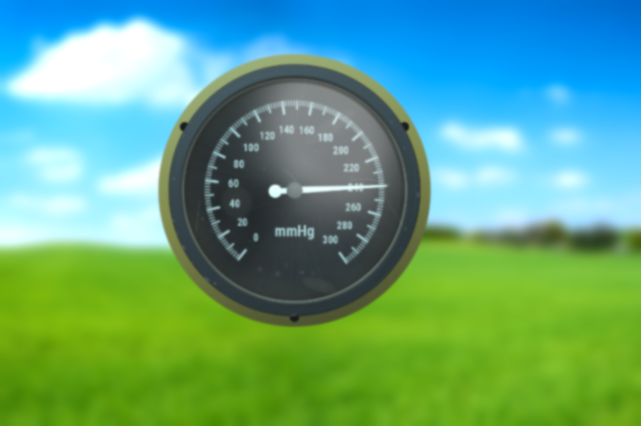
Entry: 240 mmHg
